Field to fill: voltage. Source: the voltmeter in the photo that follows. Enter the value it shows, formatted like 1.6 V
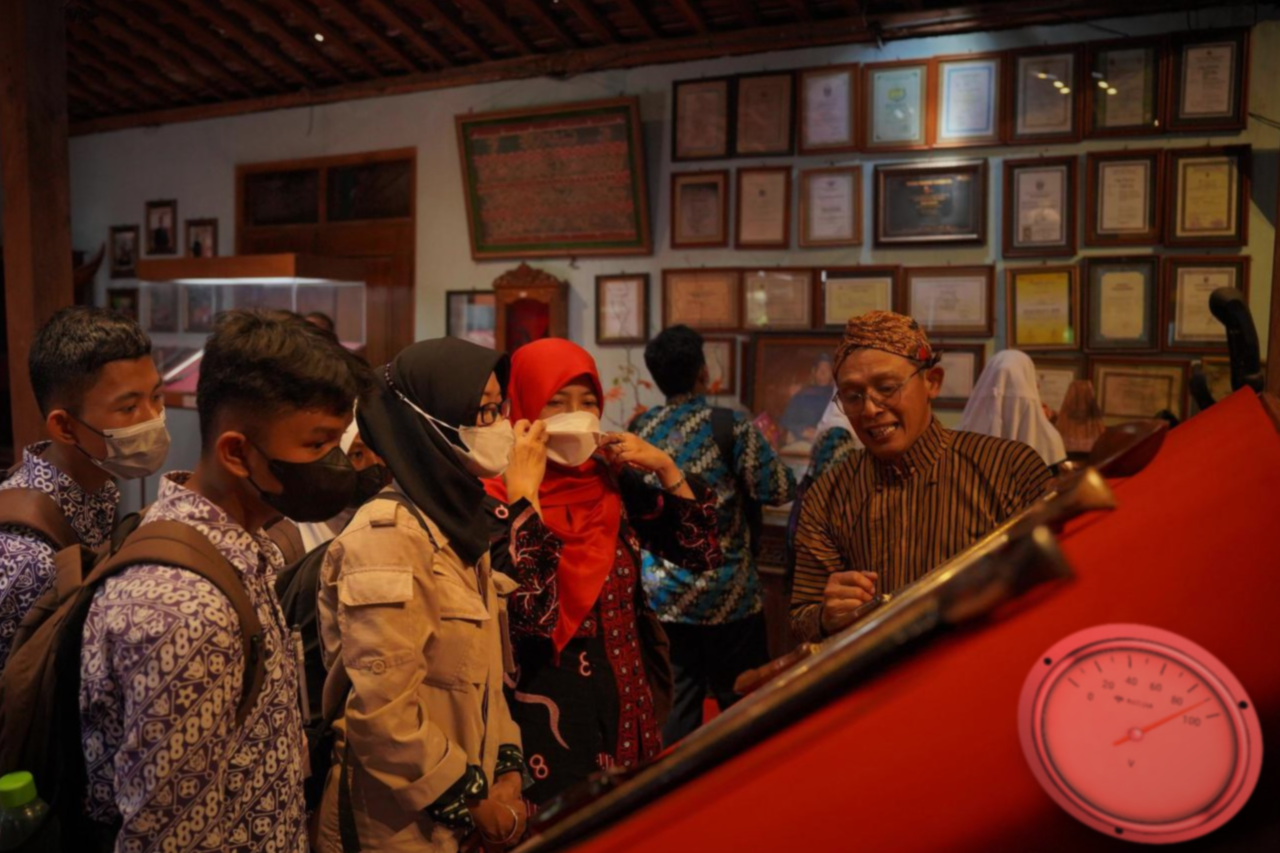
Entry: 90 V
